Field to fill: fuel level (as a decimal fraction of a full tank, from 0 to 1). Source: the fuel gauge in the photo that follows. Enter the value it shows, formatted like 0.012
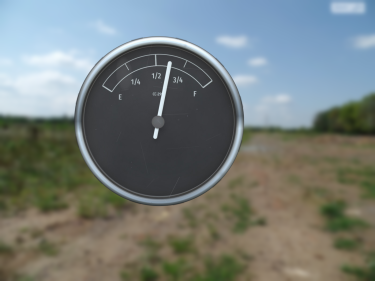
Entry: 0.625
